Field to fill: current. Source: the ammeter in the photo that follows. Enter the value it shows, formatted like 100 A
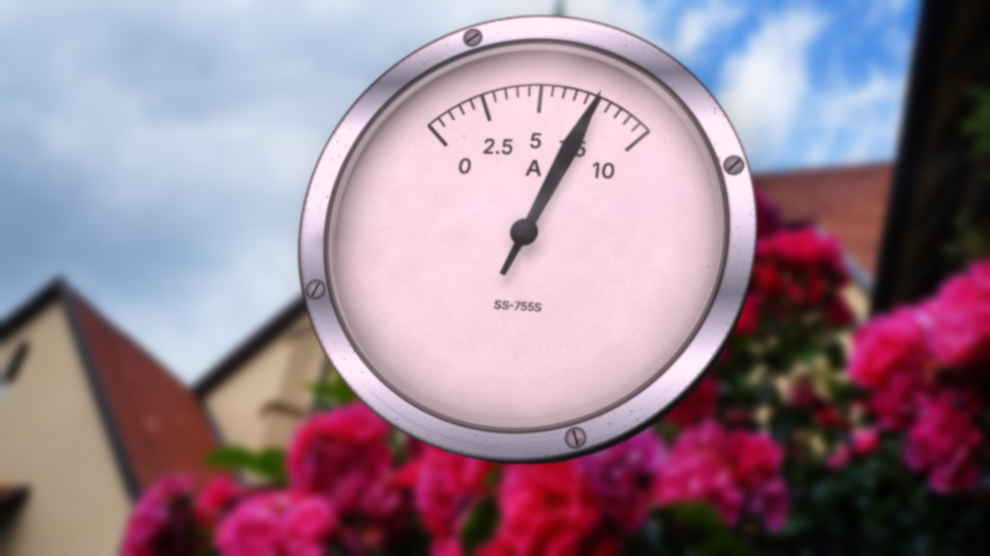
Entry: 7.5 A
